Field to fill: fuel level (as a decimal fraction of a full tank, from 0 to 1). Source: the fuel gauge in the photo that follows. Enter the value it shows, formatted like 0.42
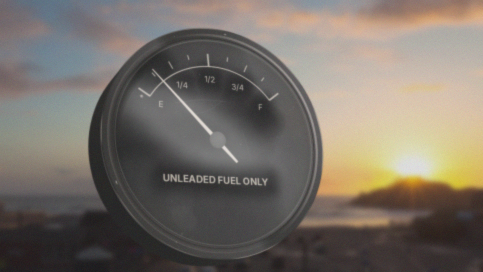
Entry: 0.125
